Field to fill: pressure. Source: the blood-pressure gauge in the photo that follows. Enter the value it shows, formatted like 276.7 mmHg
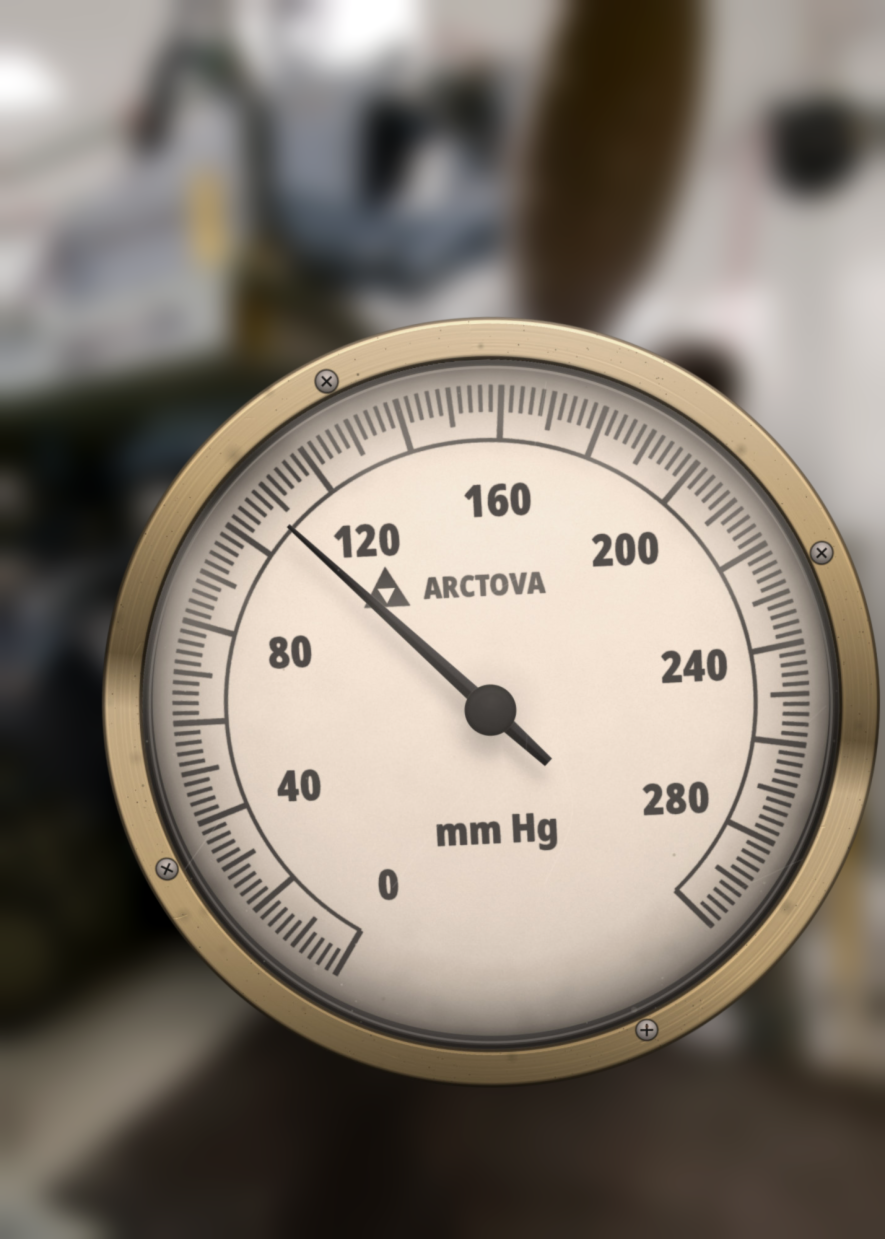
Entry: 108 mmHg
